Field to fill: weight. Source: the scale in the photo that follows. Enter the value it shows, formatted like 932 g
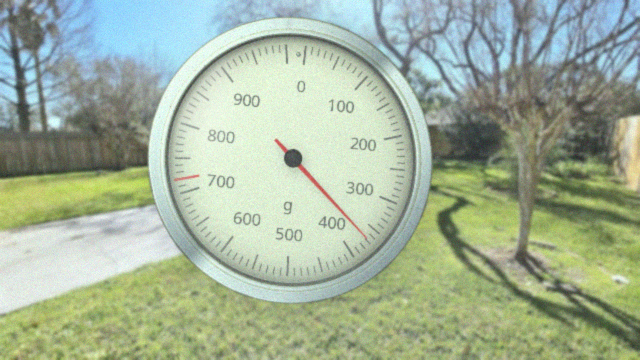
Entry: 370 g
